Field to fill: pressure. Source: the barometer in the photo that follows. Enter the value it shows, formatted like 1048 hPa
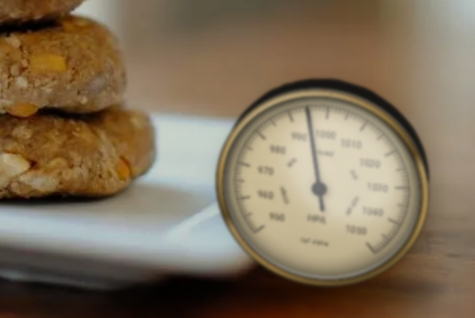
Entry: 995 hPa
